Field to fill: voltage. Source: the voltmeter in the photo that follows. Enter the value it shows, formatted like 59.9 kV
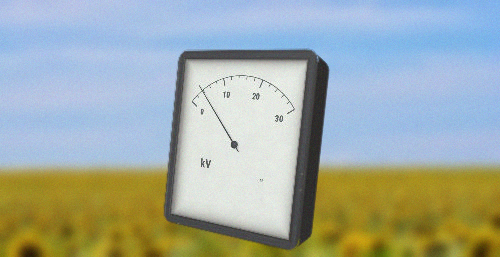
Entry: 4 kV
